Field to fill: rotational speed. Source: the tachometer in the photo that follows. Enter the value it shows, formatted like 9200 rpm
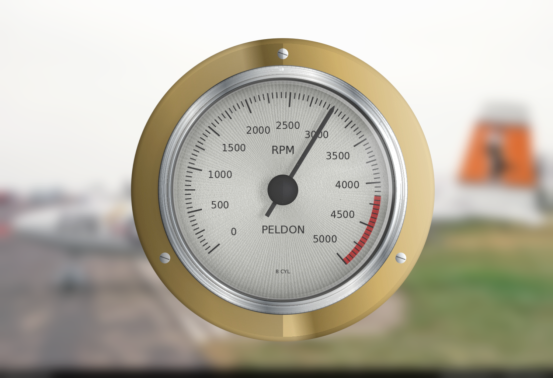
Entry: 3000 rpm
